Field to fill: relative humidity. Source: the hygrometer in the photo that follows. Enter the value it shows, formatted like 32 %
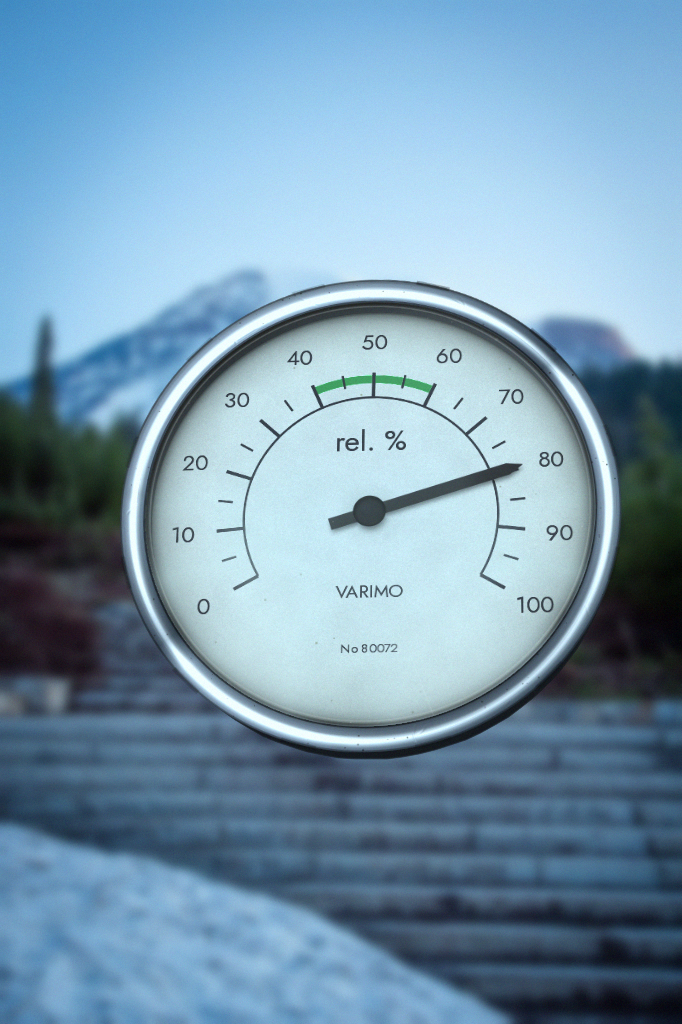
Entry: 80 %
